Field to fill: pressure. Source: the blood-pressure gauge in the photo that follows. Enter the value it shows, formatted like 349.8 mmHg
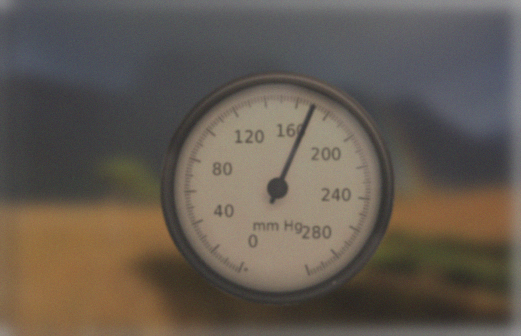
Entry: 170 mmHg
